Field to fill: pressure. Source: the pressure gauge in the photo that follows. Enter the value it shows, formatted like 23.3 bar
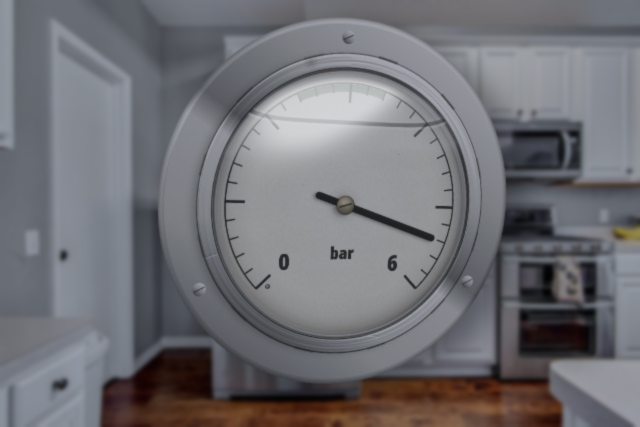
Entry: 5.4 bar
